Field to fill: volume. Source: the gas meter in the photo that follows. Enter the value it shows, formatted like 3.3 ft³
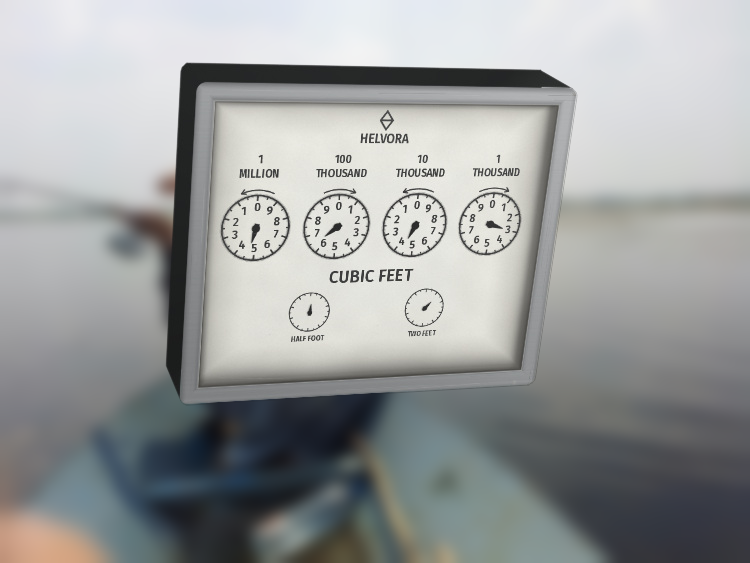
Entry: 464300 ft³
